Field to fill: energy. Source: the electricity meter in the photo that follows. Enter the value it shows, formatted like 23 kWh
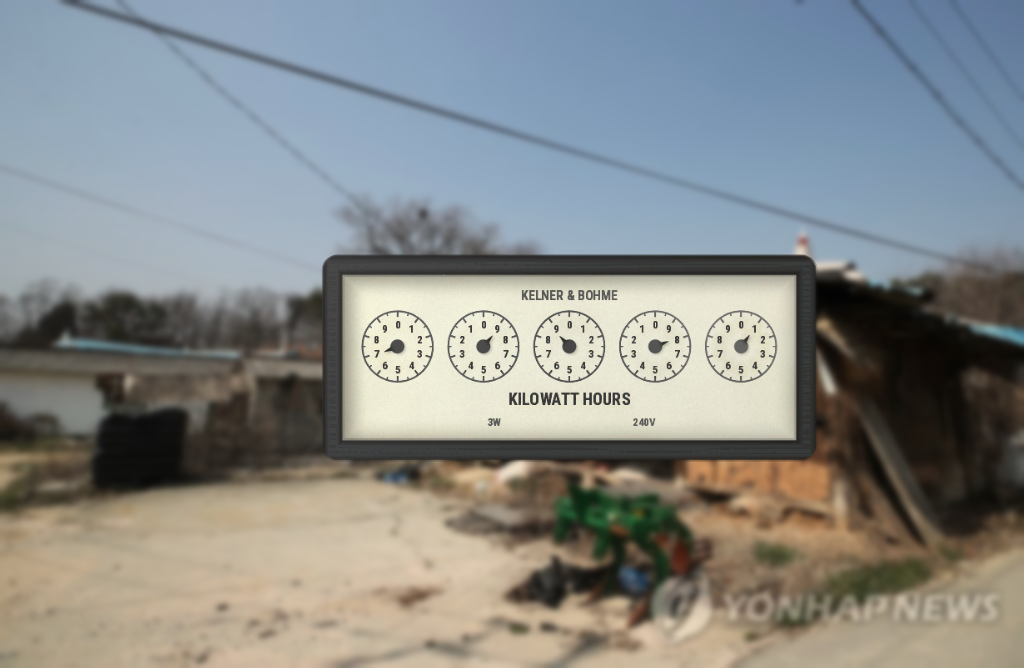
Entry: 68881 kWh
